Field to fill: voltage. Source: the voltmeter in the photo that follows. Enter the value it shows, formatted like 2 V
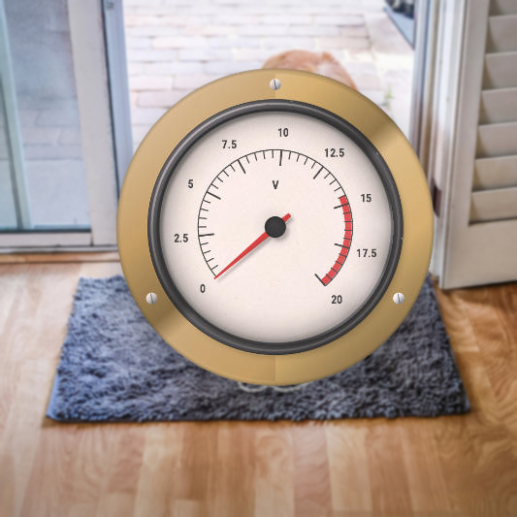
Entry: 0 V
